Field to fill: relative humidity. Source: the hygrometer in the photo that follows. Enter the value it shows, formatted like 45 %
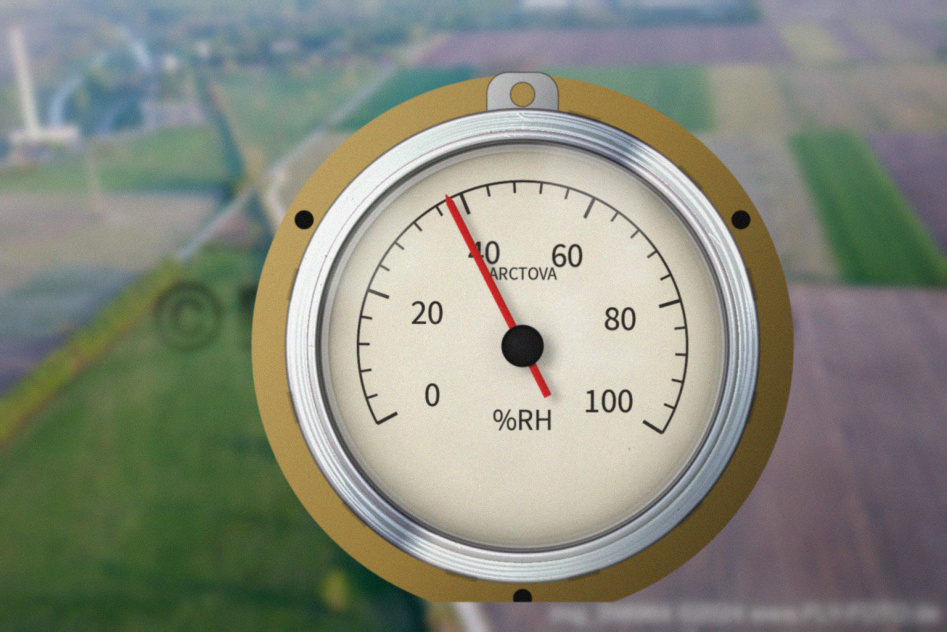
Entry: 38 %
